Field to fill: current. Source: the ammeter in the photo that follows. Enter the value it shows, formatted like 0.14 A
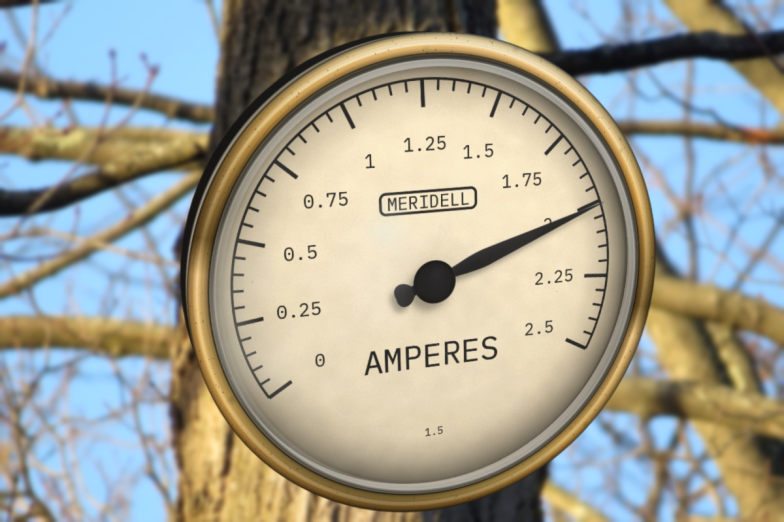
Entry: 2 A
